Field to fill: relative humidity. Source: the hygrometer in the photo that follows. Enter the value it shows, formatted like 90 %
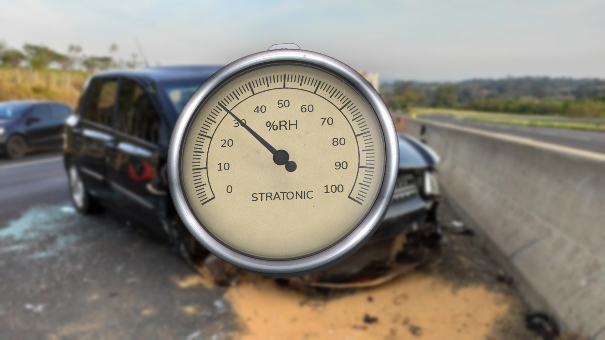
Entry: 30 %
